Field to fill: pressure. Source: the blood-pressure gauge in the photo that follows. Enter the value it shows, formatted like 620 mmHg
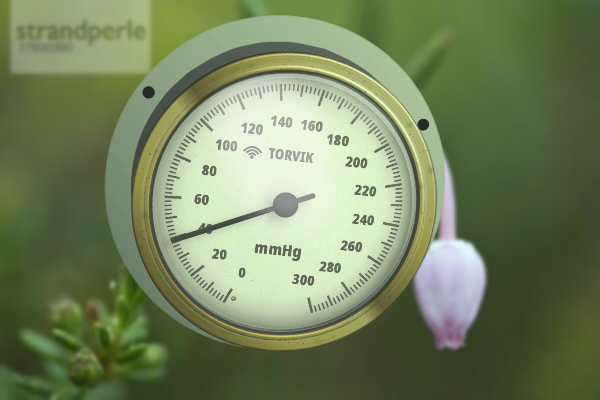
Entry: 40 mmHg
